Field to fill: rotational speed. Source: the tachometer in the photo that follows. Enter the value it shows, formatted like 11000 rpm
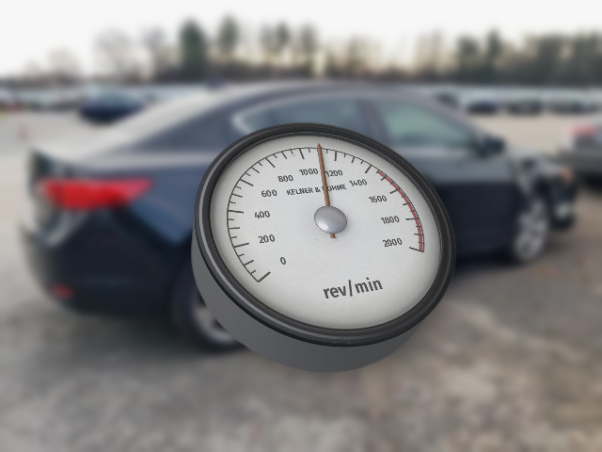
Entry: 1100 rpm
